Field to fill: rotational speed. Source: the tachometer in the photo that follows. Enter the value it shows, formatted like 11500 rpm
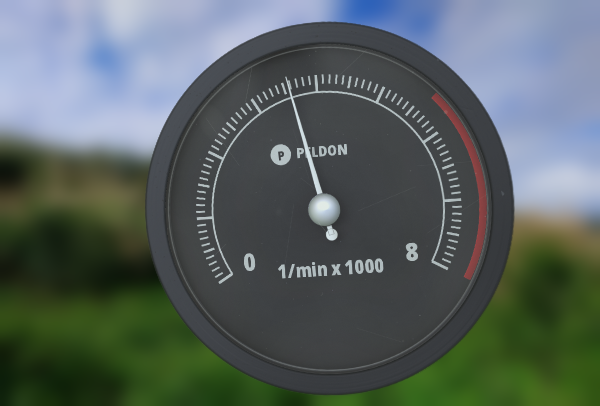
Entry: 3600 rpm
